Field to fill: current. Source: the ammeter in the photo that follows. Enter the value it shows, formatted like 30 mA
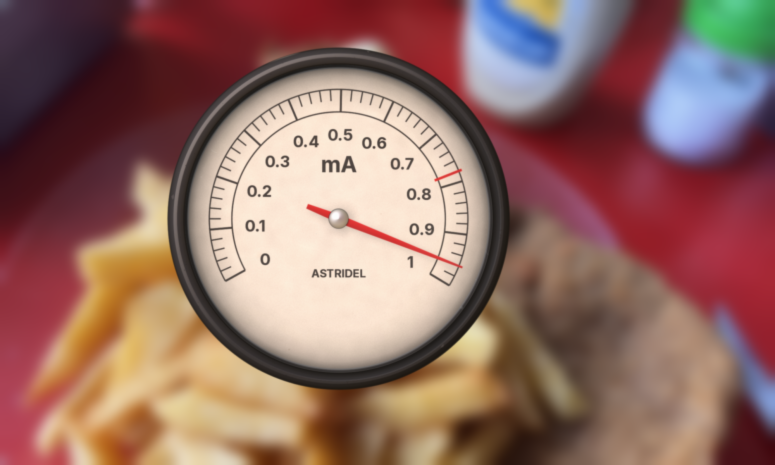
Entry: 0.96 mA
